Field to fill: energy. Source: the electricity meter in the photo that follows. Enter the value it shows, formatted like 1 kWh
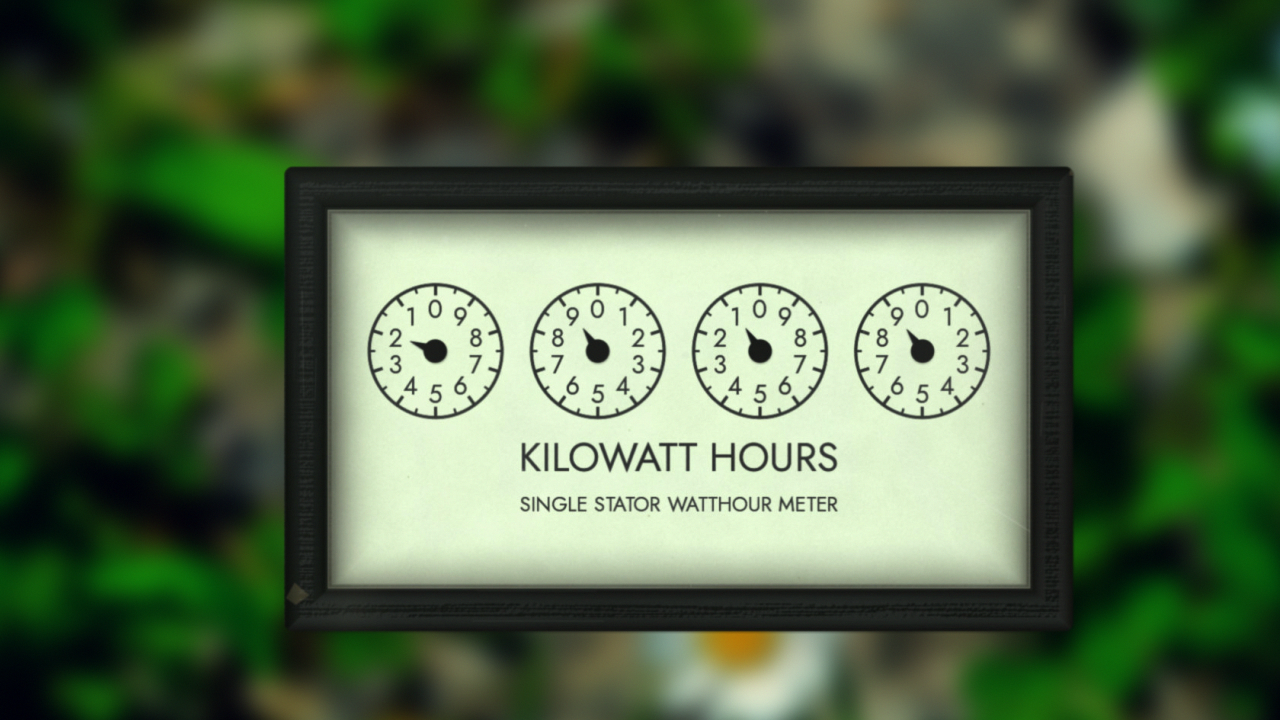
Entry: 1909 kWh
